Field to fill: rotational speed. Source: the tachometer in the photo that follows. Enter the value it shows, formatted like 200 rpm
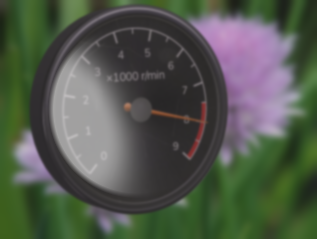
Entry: 8000 rpm
